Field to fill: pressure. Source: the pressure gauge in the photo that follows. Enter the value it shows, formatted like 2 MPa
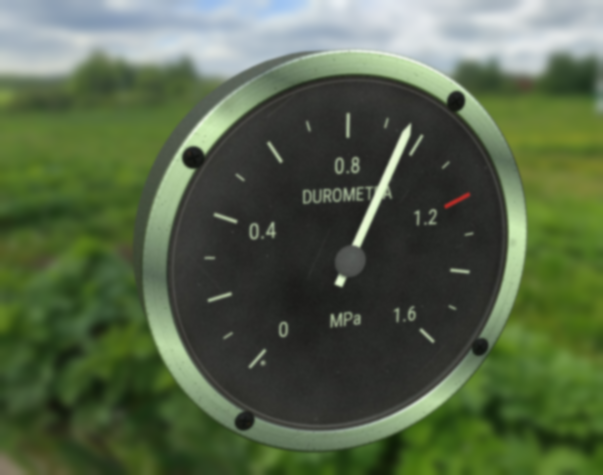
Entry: 0.95 MPa
